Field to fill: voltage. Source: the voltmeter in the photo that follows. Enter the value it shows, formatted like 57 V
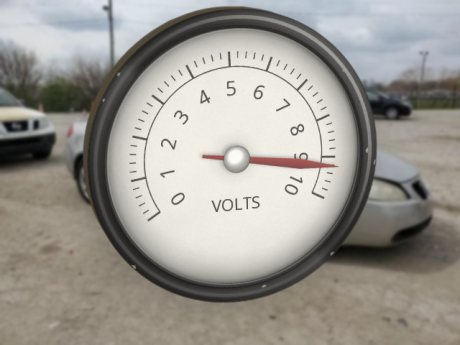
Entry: 9.2 V
